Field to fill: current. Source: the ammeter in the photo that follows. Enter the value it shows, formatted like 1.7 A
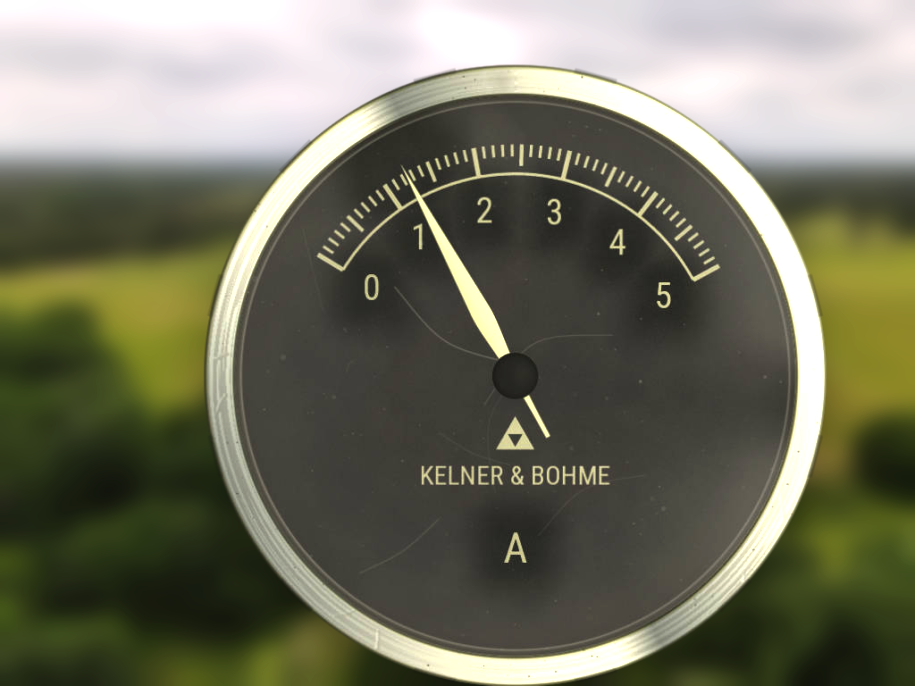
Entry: 1.25 A
